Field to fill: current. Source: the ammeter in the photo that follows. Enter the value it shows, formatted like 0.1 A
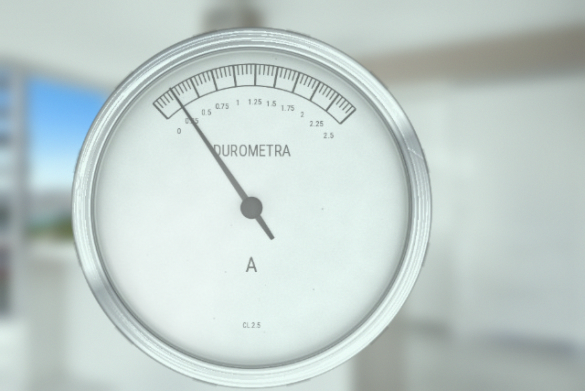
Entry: 0.25 A
